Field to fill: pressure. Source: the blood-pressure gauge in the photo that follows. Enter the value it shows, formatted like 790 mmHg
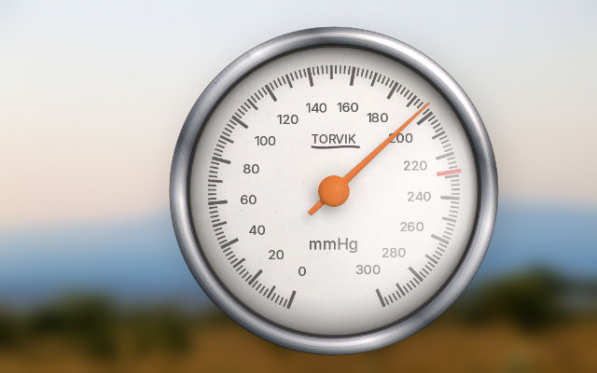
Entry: 196 mmHg
